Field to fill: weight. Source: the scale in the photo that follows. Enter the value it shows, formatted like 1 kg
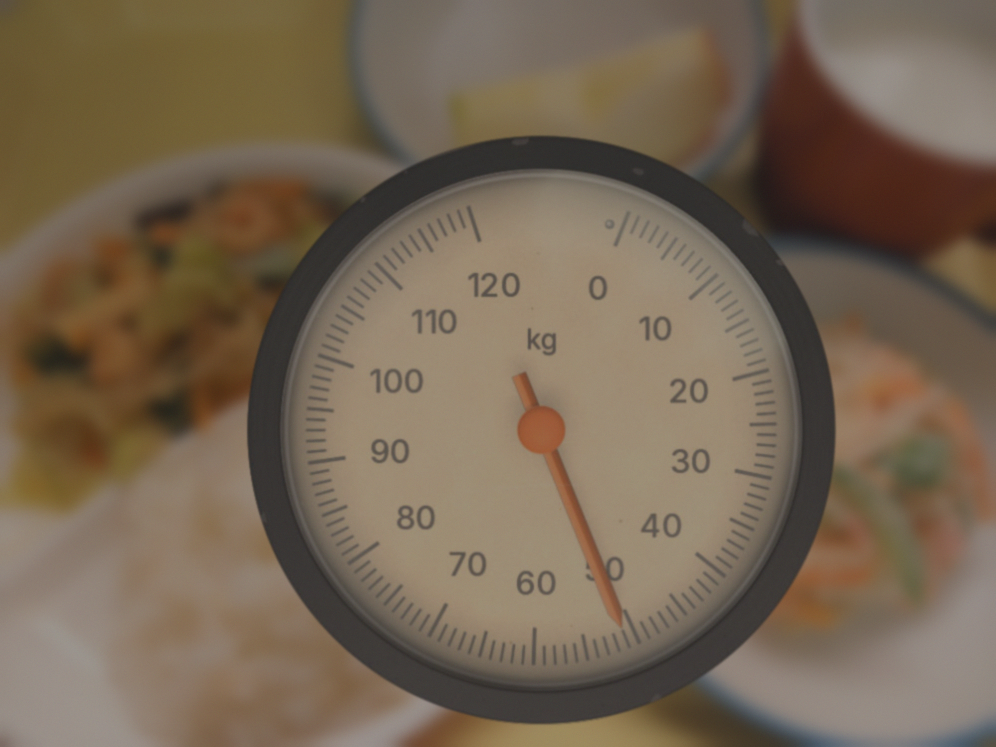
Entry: 51 kg
